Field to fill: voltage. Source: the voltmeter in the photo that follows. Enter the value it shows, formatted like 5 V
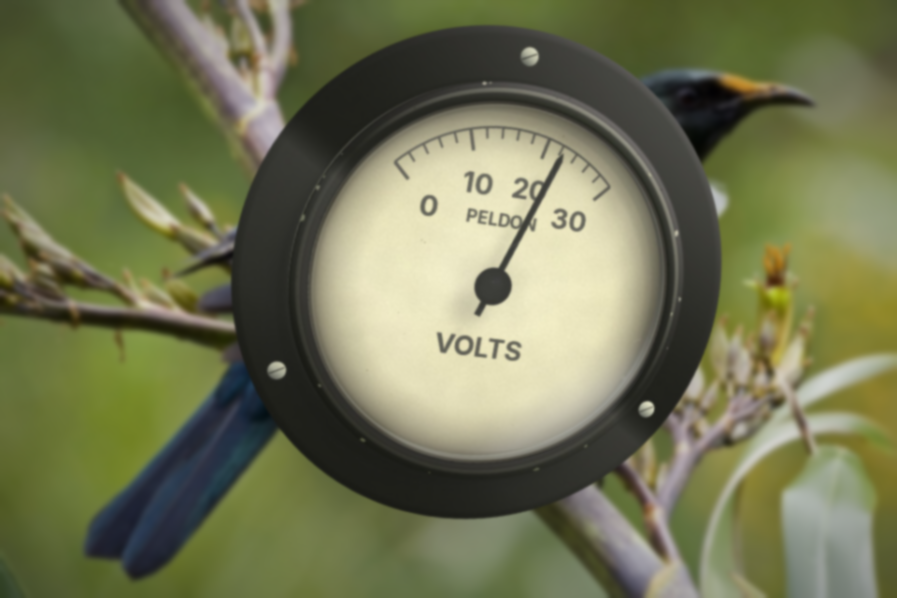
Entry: 22 V
